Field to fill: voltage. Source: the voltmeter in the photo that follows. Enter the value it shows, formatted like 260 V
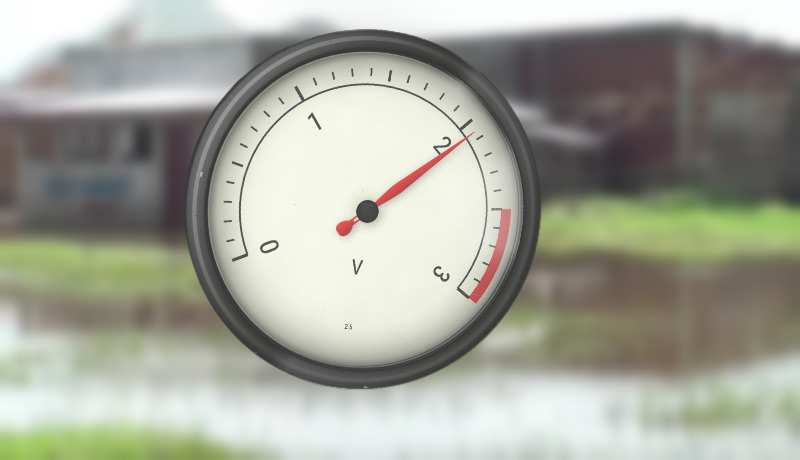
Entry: 2.05 V
